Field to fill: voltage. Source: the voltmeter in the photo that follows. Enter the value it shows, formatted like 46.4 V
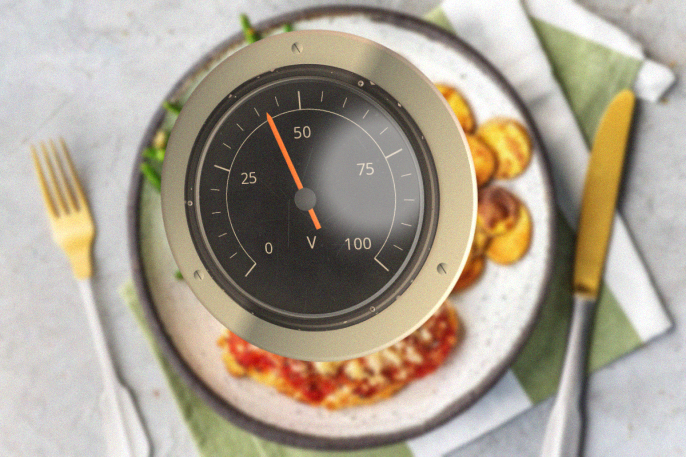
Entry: 42.5 V
